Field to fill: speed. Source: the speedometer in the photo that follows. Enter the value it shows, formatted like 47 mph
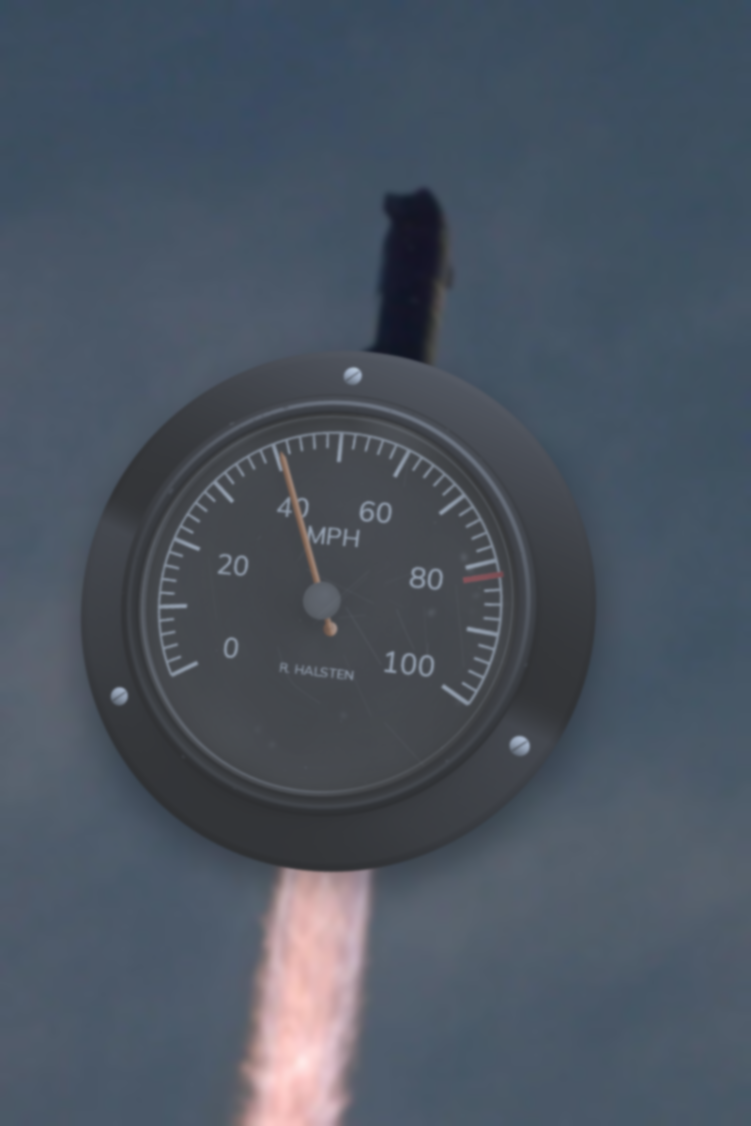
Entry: 41 mph
